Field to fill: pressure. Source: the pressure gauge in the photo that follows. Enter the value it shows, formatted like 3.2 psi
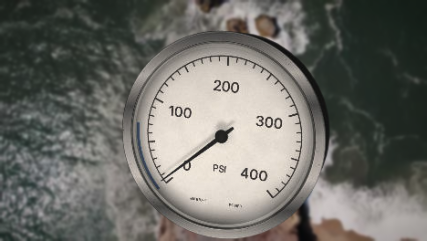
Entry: 5 psi
